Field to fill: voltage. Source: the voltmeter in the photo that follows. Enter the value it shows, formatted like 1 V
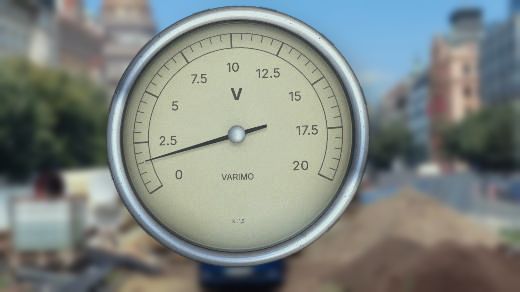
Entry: 1.5 V
